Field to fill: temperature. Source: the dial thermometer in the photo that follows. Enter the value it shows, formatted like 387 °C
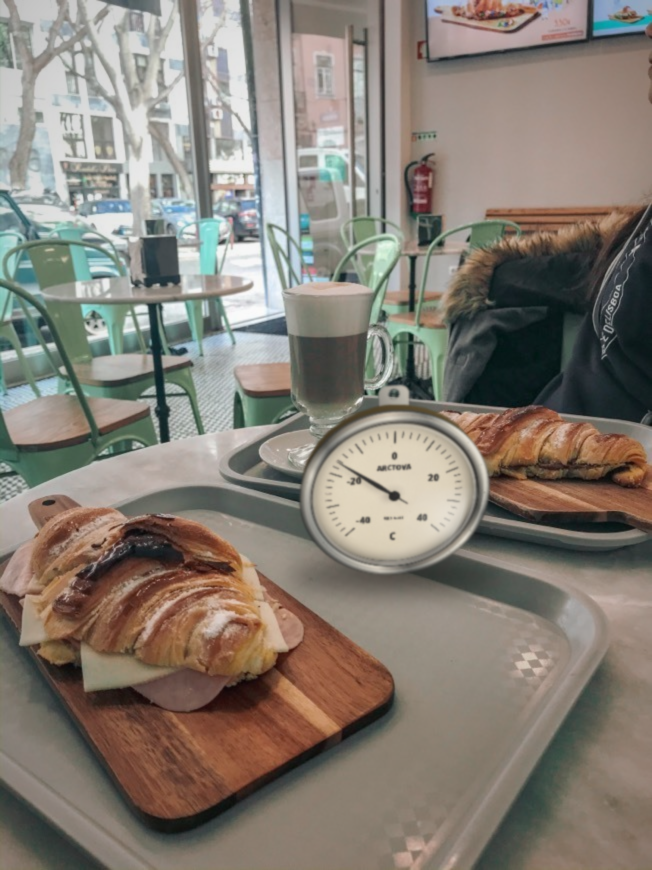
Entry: -16 °C
